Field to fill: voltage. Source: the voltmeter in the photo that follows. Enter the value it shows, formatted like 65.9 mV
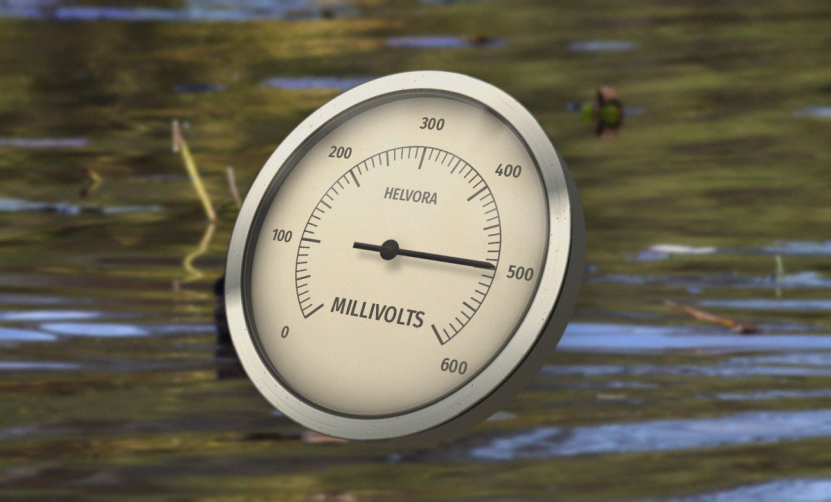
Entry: 500 mV
